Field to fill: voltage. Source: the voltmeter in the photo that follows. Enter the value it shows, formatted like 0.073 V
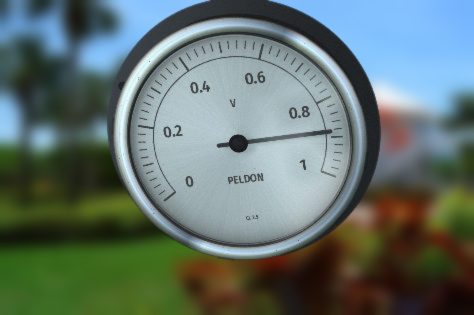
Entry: 0.88 V
